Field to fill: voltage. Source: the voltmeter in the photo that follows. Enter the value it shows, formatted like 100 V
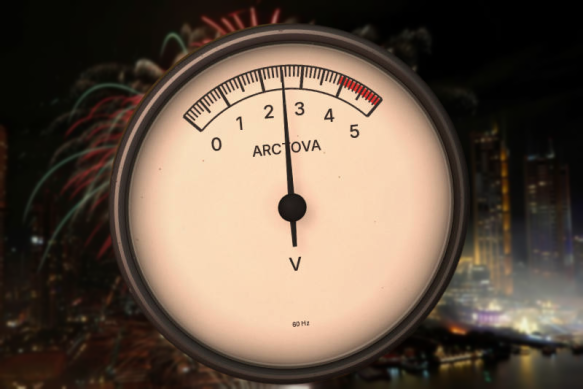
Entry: 2.5 V
